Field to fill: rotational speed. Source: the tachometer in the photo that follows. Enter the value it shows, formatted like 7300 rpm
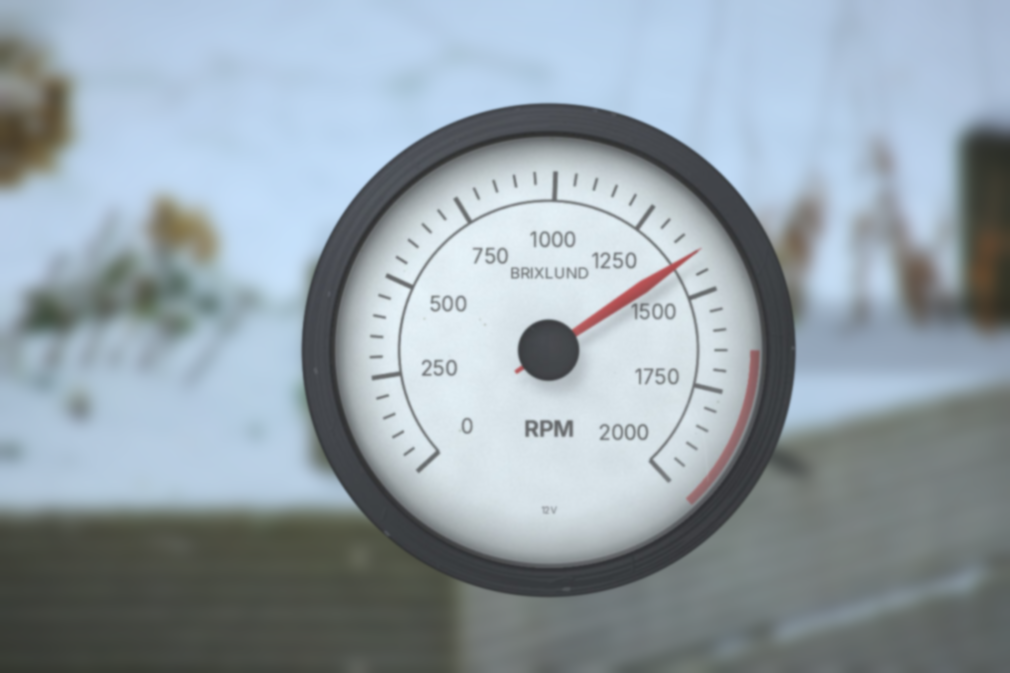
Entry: 1400 rpm
